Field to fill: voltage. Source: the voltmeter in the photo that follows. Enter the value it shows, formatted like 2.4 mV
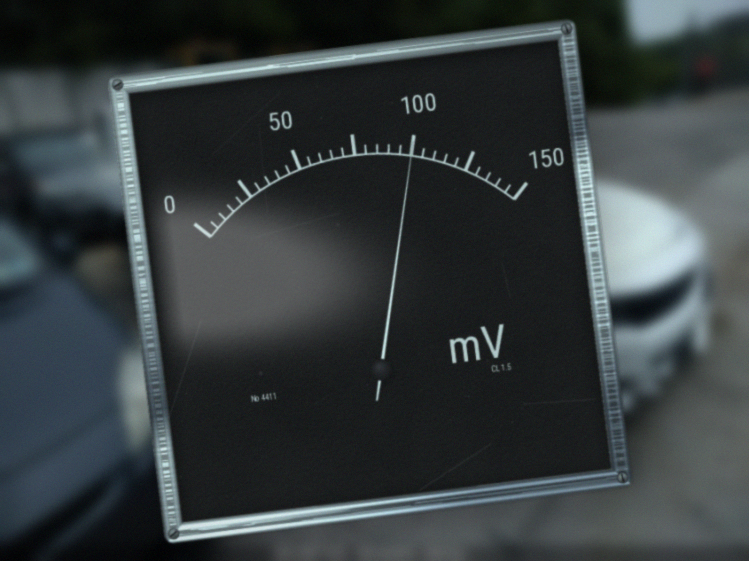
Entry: 100 mV
